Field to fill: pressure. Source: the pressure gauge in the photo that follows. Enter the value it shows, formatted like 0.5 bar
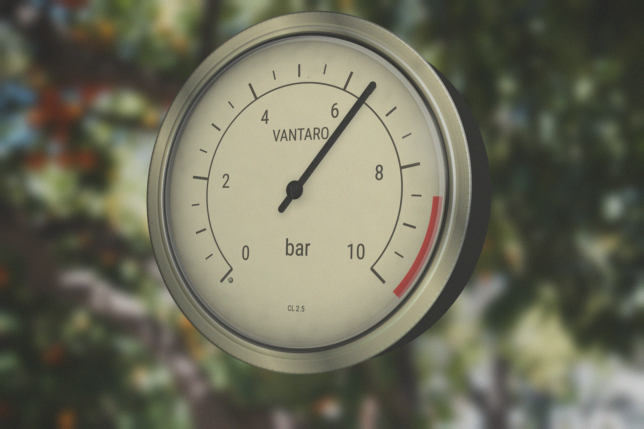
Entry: 6.5 bar
